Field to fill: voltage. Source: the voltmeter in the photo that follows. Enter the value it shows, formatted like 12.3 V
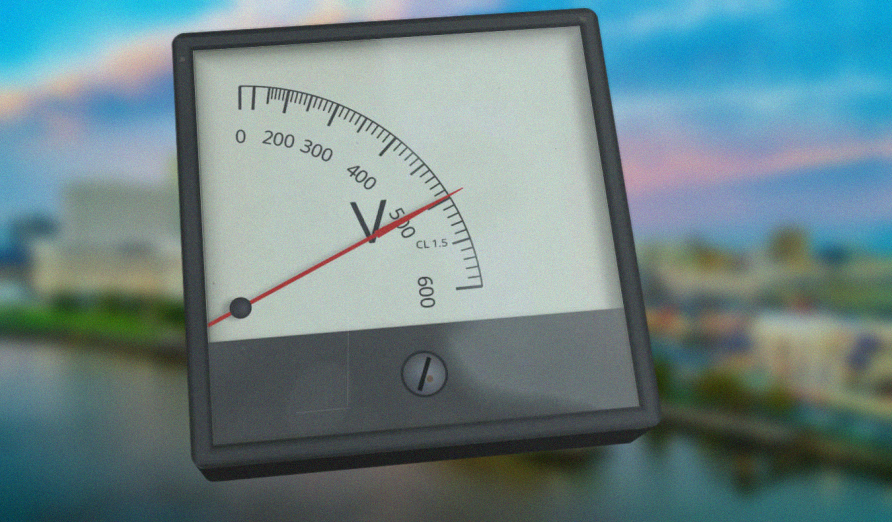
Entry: 500 V
